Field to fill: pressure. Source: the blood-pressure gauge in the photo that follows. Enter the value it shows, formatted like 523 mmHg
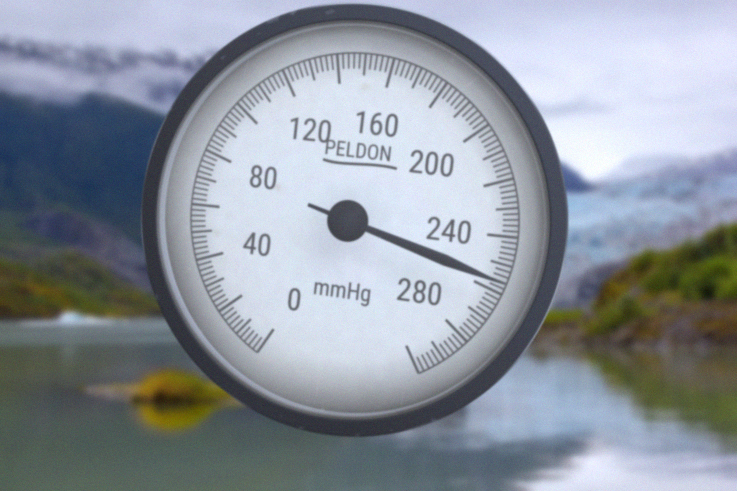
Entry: 256 mmHg
